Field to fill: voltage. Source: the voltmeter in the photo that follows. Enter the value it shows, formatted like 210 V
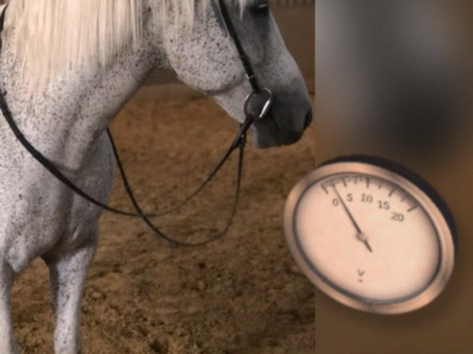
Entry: 2.5 V
